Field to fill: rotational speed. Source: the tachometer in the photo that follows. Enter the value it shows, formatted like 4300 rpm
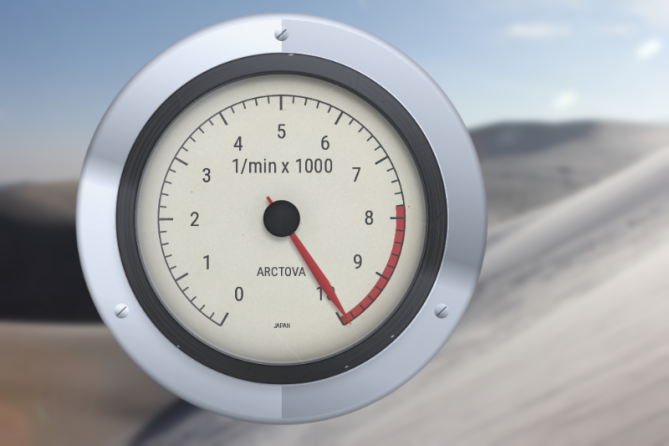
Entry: 9900 rpm
